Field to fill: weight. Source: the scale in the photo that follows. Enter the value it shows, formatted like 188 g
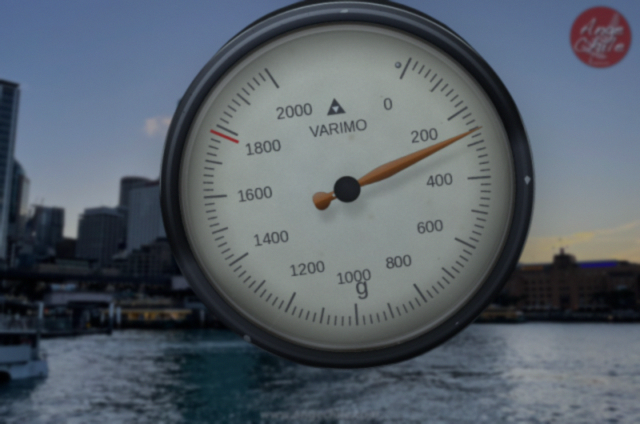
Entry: 260 g
